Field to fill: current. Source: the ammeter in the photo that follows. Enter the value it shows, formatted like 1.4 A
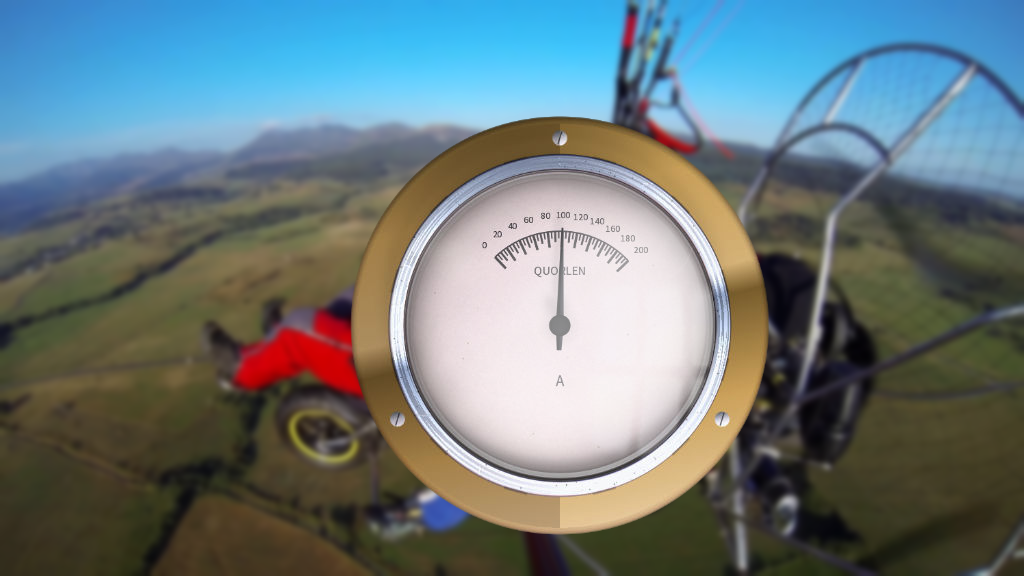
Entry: 100 A
